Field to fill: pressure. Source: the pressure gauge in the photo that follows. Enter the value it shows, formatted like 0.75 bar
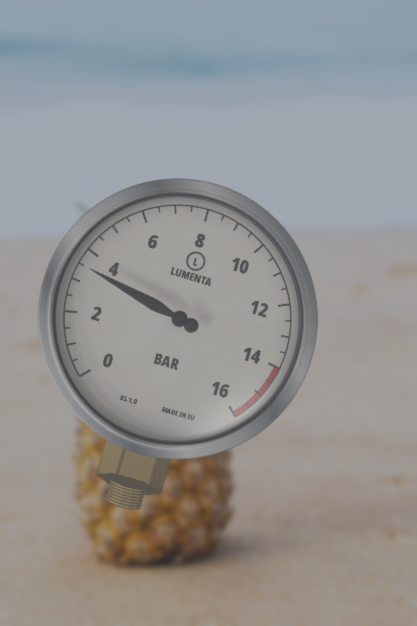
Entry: 3.5 bar
